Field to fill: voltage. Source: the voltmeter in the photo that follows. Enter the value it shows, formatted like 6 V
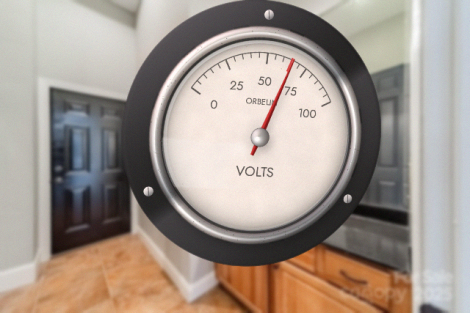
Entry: 65 V
